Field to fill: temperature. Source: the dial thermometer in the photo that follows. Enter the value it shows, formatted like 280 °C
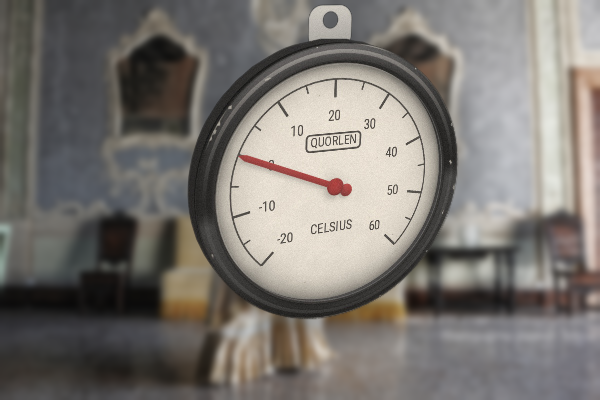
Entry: 0 °C
